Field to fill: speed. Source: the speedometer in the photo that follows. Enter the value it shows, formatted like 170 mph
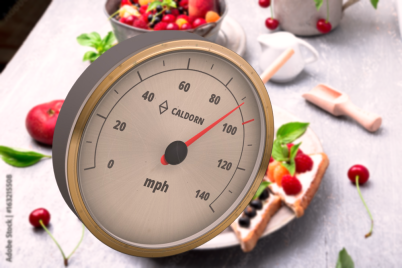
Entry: 90 mph
